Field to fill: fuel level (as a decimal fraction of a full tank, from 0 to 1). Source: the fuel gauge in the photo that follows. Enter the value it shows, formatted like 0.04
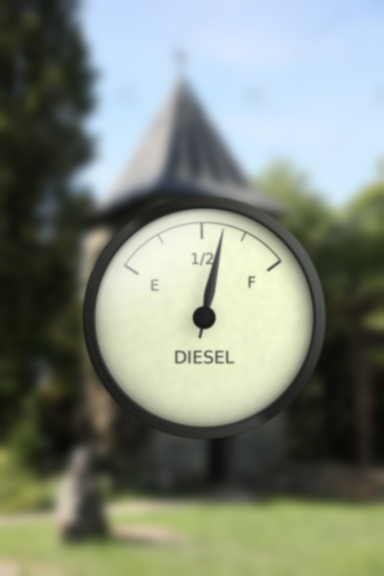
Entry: 0.625
